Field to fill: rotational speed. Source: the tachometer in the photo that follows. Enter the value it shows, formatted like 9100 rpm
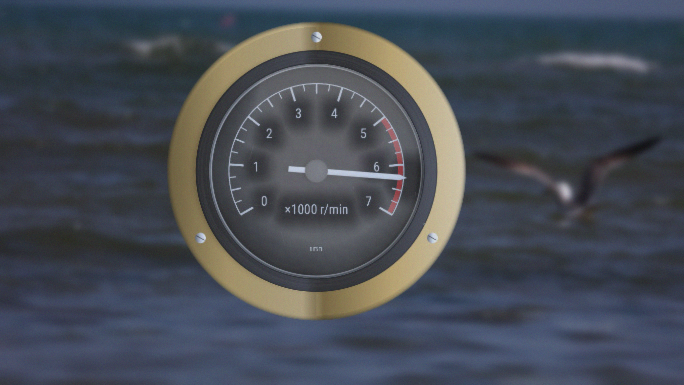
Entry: 6250 rpm
